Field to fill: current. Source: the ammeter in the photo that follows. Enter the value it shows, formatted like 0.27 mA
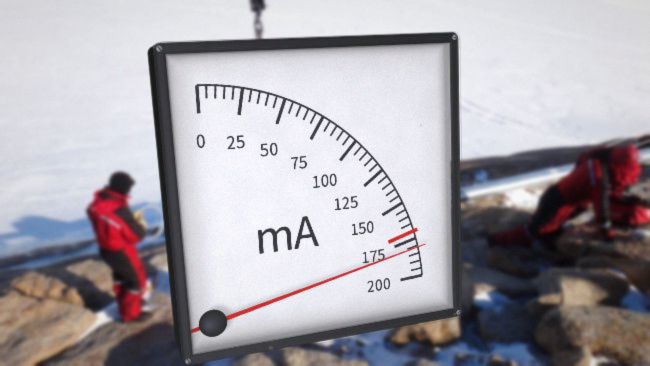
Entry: 180 mA
